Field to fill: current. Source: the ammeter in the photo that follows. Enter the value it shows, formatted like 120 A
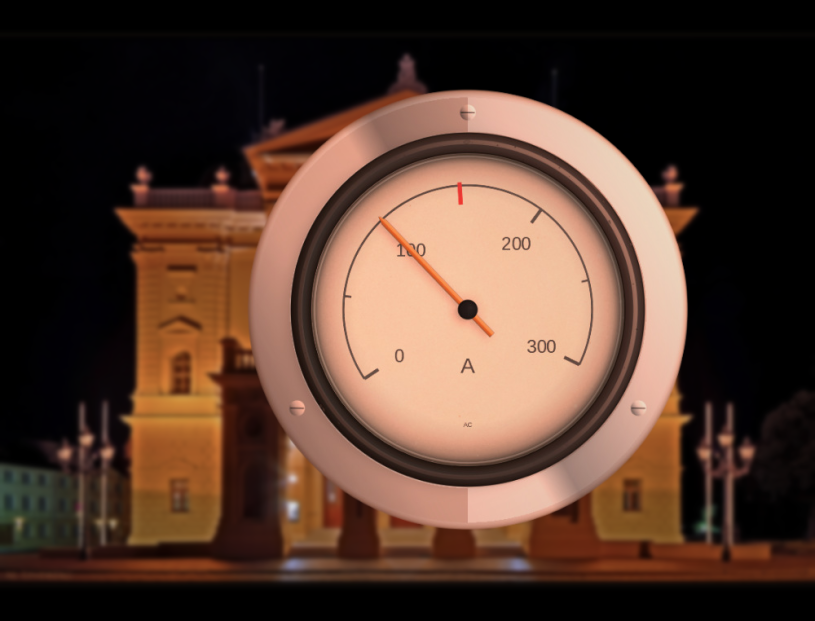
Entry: 100 A
